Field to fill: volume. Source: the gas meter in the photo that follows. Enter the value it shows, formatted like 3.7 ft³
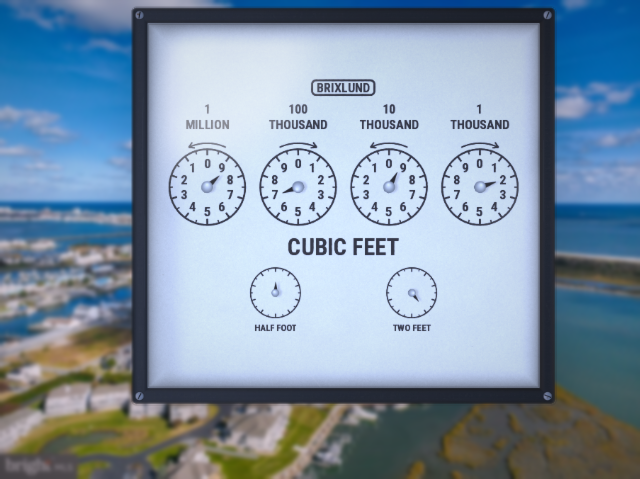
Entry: 869200 ft³
